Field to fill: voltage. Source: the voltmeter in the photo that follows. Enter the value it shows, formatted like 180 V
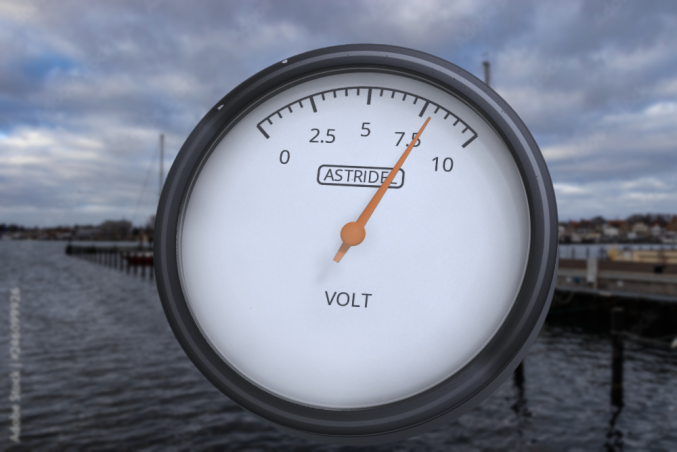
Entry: 8 V
